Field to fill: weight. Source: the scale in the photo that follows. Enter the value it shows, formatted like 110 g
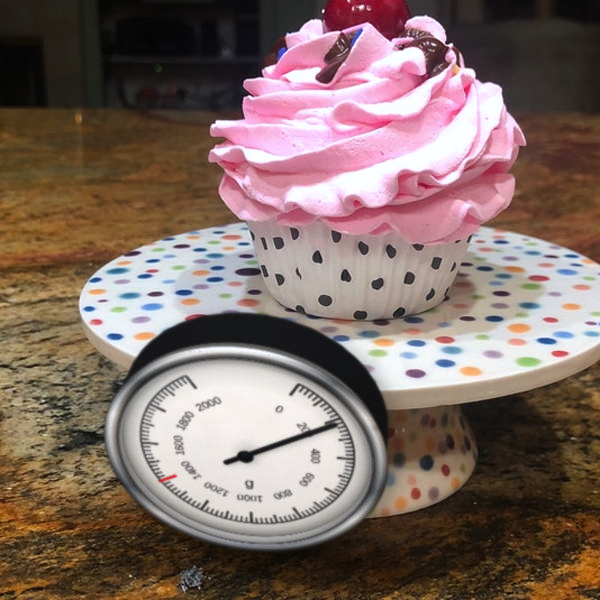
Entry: 200 g
